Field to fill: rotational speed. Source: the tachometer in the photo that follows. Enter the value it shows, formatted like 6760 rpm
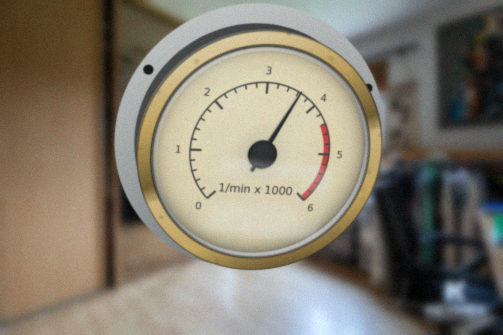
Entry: 3600 rpm
